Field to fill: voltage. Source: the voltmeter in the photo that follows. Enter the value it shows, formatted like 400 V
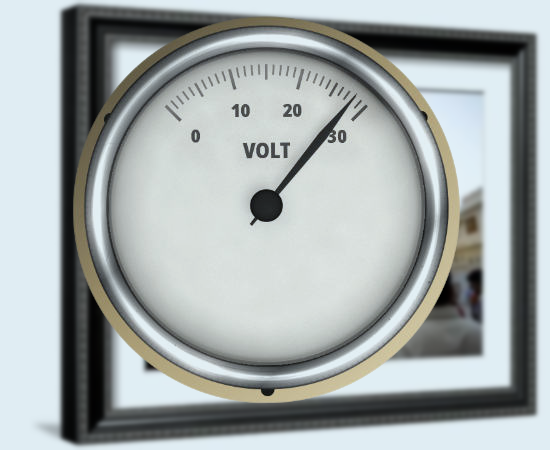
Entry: 28 V
